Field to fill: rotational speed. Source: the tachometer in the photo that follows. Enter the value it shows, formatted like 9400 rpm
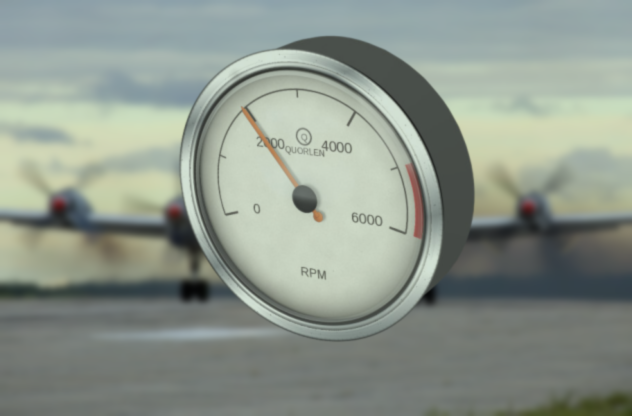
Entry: 2000 rpm
